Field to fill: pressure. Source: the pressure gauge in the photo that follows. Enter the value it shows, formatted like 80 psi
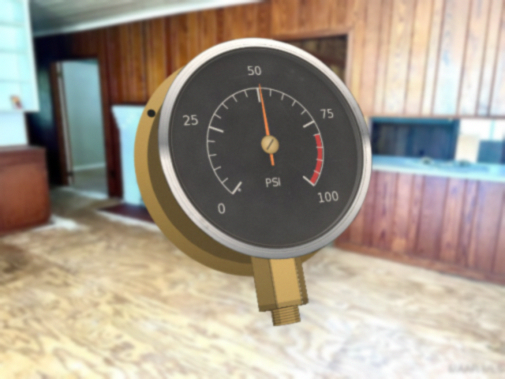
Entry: 50 psi
